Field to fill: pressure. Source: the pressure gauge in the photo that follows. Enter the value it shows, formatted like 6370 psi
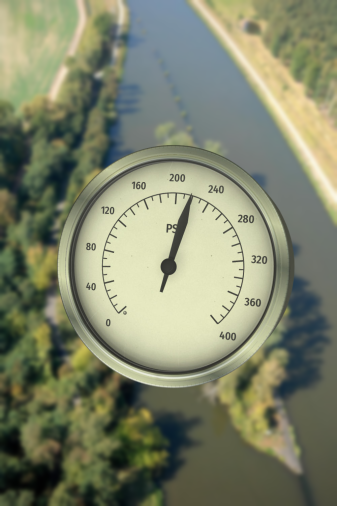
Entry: 220 psi
